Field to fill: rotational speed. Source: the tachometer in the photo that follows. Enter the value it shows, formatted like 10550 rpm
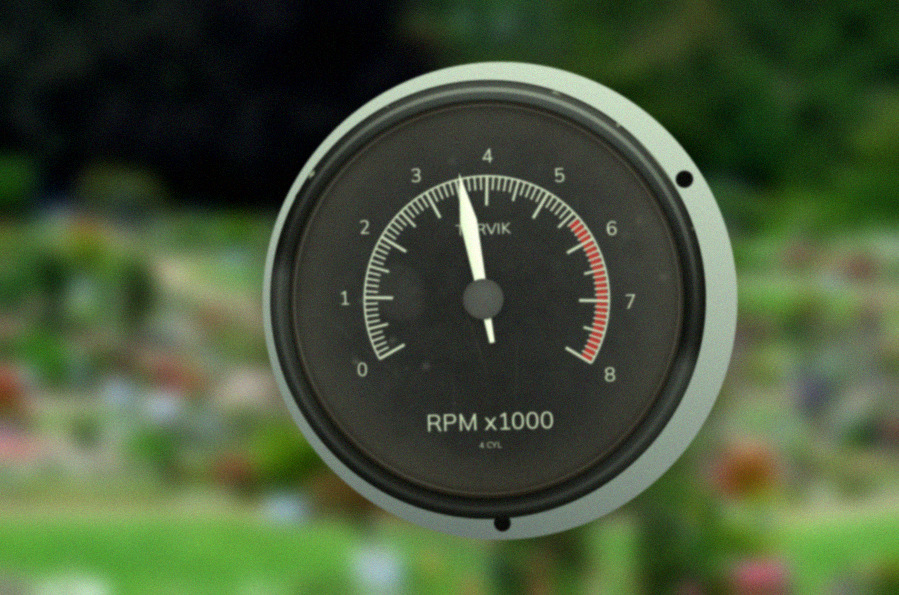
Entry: 3600 rpm
